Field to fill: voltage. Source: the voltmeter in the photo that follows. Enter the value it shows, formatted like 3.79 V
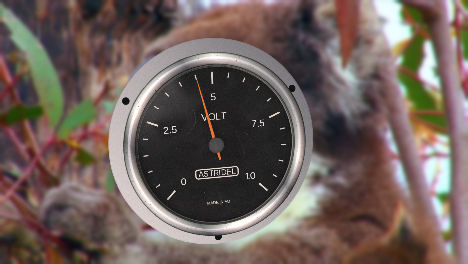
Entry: 4.5 V
